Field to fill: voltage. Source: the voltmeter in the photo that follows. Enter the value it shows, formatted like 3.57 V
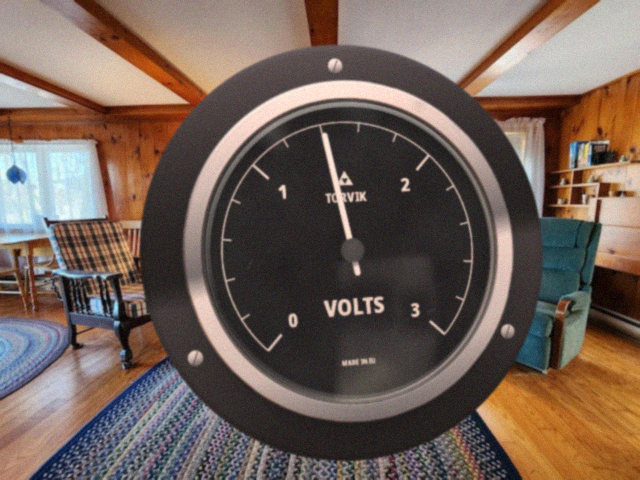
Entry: 1.4 V
